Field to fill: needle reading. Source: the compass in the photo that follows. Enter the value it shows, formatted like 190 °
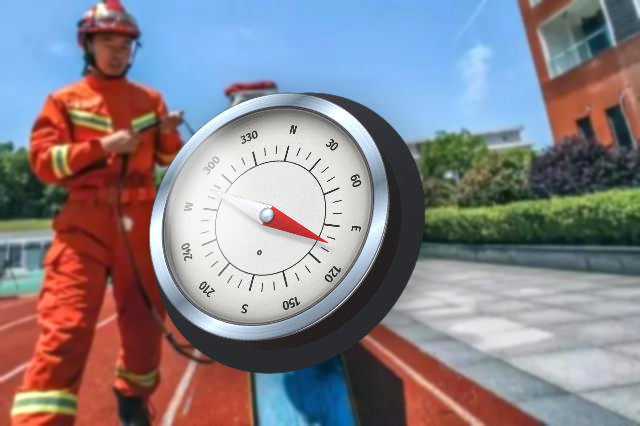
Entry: 105 °
